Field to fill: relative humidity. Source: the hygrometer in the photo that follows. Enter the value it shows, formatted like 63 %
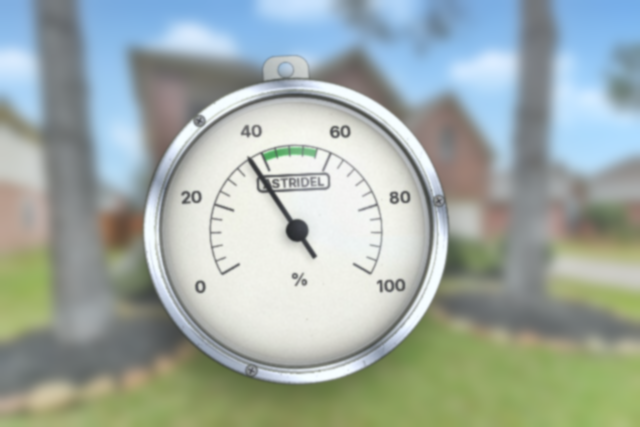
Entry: 36 %
